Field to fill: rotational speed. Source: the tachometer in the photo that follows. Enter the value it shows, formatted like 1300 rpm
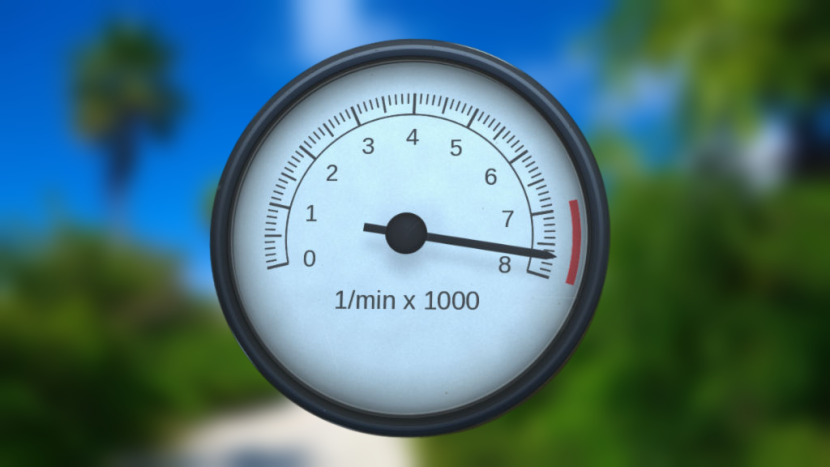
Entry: 7700 rpm
